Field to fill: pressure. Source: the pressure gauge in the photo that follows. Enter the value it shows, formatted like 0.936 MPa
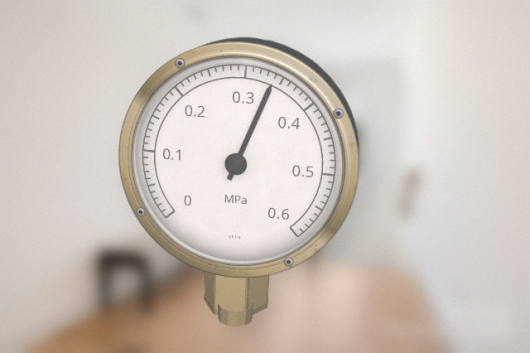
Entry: 0.34 MPa
